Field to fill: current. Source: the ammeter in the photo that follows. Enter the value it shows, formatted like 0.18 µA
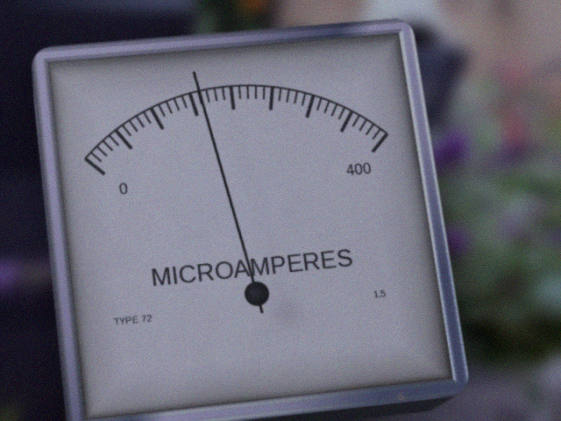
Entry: 160 µA
